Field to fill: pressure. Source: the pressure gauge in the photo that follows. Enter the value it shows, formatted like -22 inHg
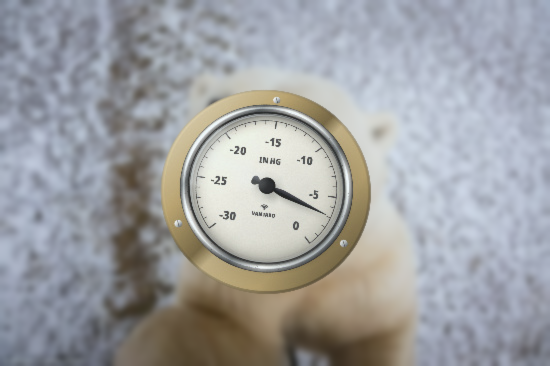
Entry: -3 inHg
